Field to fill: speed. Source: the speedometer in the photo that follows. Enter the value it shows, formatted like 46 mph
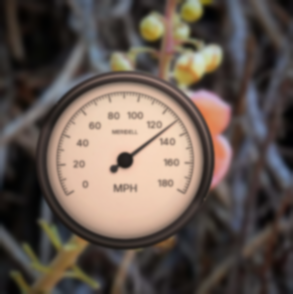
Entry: 130 mph
